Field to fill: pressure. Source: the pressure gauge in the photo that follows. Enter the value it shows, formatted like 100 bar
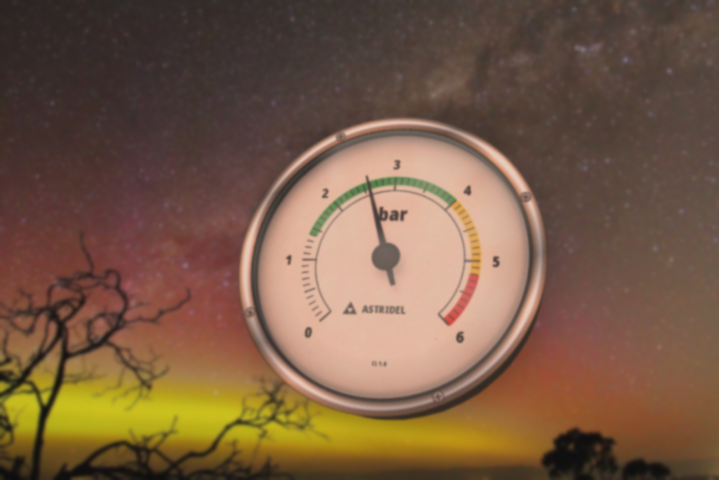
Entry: 2.6 bar
